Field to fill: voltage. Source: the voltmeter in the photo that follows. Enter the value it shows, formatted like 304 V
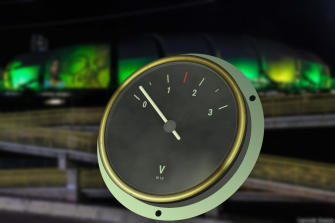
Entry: 0.25 V
